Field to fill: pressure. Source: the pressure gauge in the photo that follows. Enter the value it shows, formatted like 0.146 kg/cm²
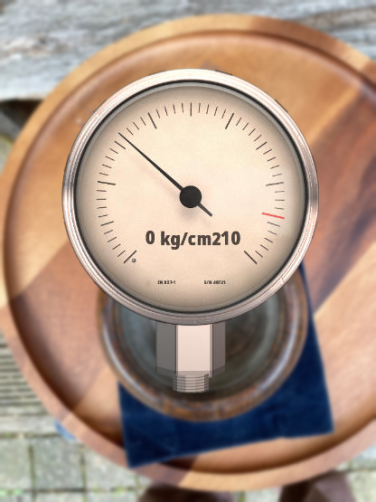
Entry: 3.2 kg/cm²
